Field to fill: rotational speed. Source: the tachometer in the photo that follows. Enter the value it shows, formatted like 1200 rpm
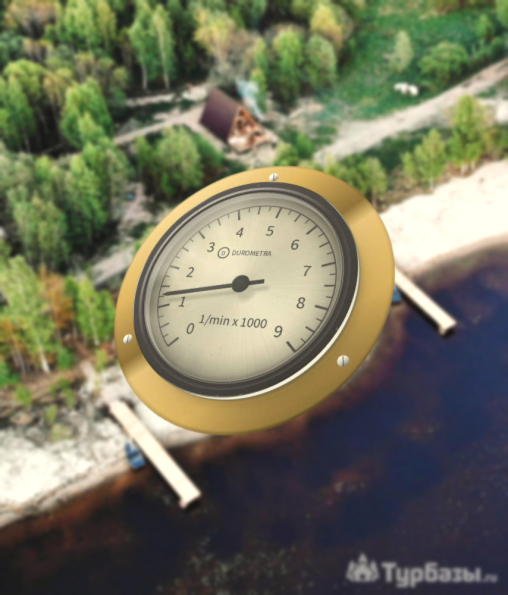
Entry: 1250 rpm
